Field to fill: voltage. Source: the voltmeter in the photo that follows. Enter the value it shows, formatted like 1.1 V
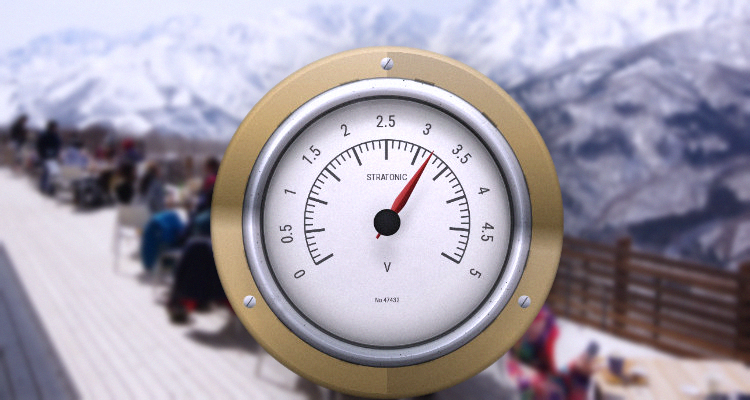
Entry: 3.2 V
